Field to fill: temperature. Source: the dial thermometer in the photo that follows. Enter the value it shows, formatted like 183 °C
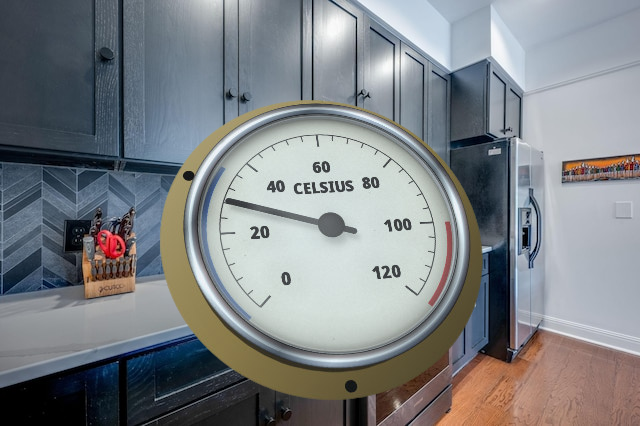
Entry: 28 °C
